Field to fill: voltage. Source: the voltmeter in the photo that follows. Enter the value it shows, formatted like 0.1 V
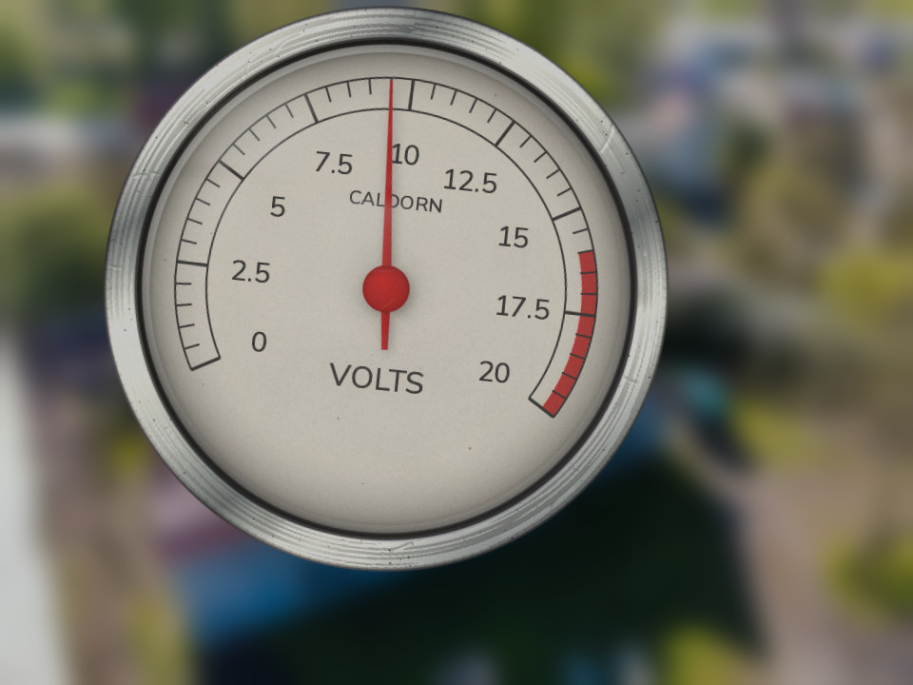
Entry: 9.5 V
